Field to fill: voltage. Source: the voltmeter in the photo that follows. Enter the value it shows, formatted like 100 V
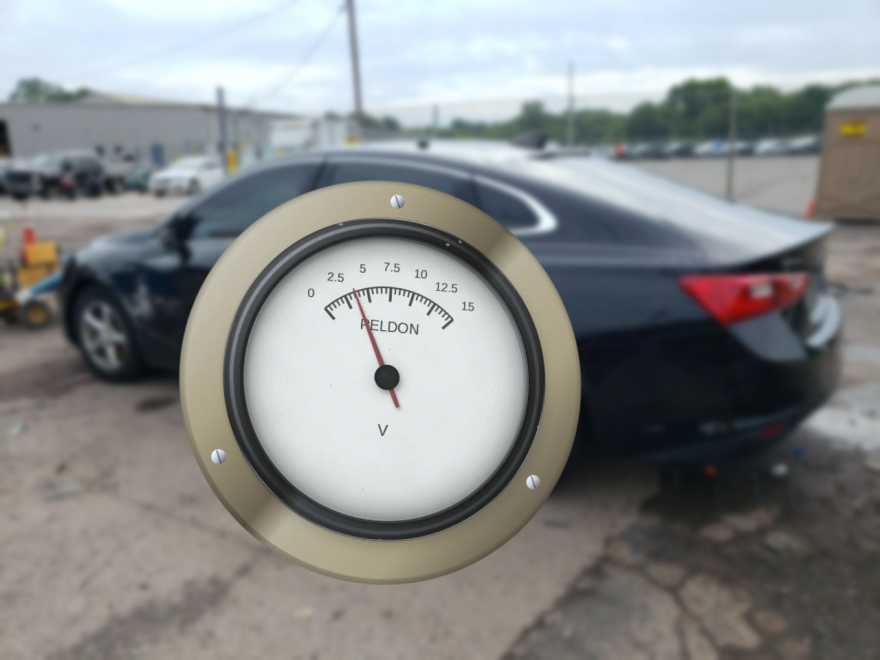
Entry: 3.5 V
